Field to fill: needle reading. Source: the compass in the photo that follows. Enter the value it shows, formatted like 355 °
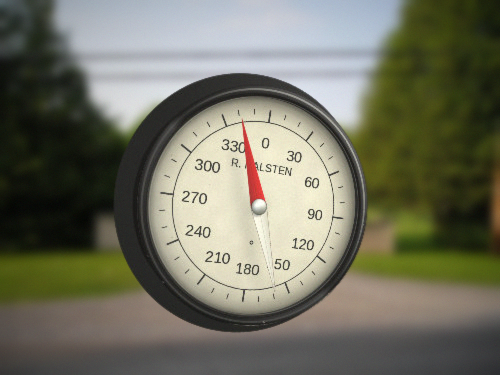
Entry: 340 °
